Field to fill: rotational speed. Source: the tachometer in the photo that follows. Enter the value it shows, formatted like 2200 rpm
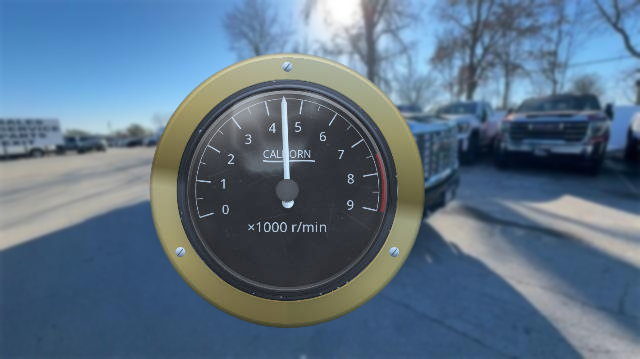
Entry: 4500 rpm
